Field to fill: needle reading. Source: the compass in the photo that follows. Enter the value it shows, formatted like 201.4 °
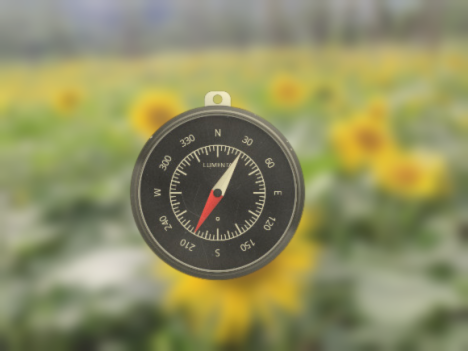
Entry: 210 °
